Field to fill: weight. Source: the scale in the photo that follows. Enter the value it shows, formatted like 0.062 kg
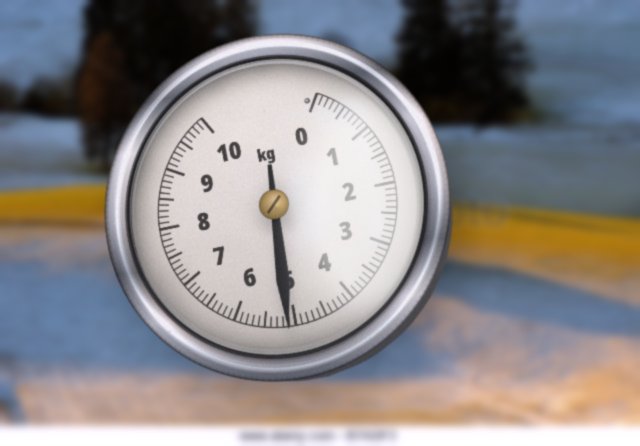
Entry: 5.1 kg
